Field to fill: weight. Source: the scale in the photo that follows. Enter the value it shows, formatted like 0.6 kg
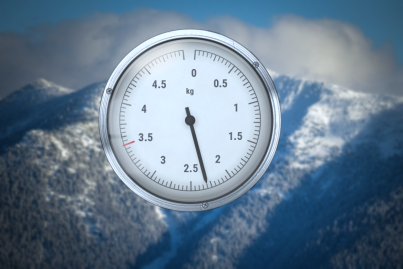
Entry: 2.3 kg
